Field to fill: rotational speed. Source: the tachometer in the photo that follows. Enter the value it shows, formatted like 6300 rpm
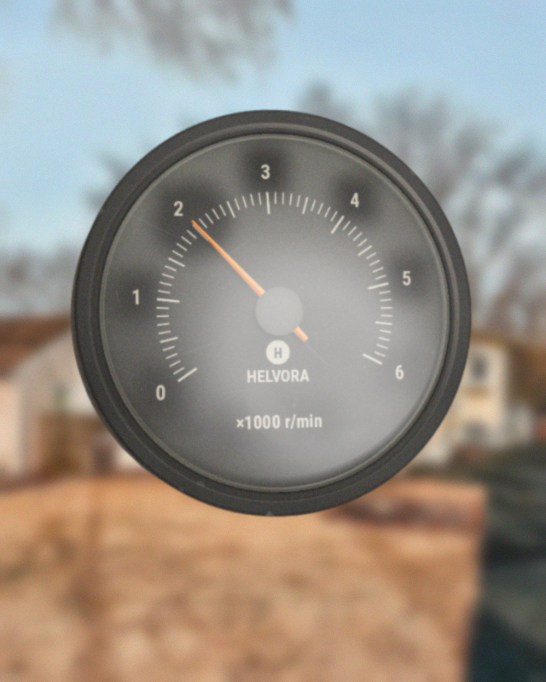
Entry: 2000 rpm
